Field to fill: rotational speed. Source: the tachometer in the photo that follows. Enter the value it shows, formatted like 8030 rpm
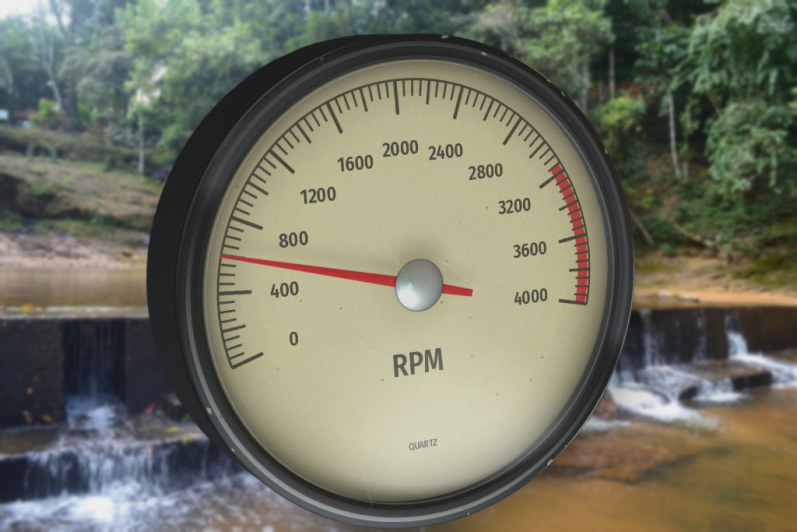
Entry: 600 rpm
